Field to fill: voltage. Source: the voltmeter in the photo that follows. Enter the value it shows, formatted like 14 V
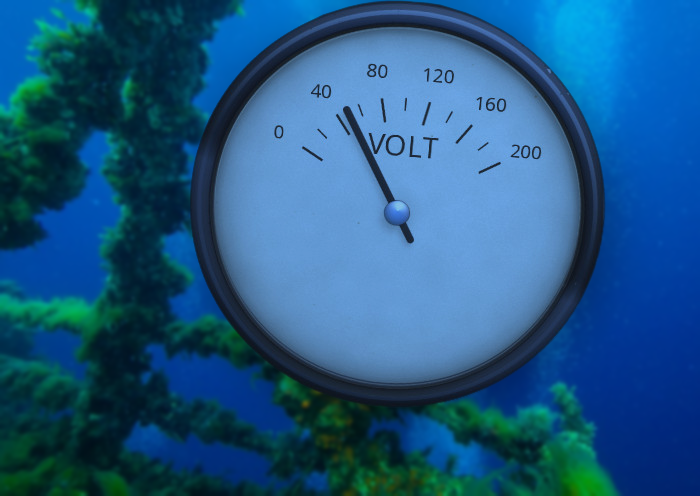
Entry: 50 V
